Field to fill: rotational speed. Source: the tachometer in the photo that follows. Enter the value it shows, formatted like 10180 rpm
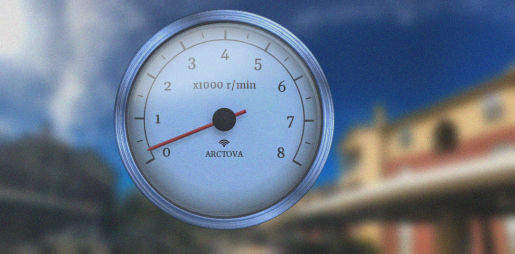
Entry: 250 rpm
